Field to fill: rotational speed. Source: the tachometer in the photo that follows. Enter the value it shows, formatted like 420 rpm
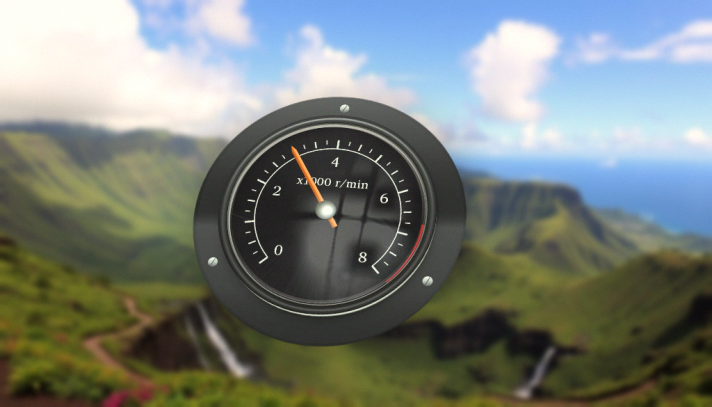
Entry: 3000 rpm
